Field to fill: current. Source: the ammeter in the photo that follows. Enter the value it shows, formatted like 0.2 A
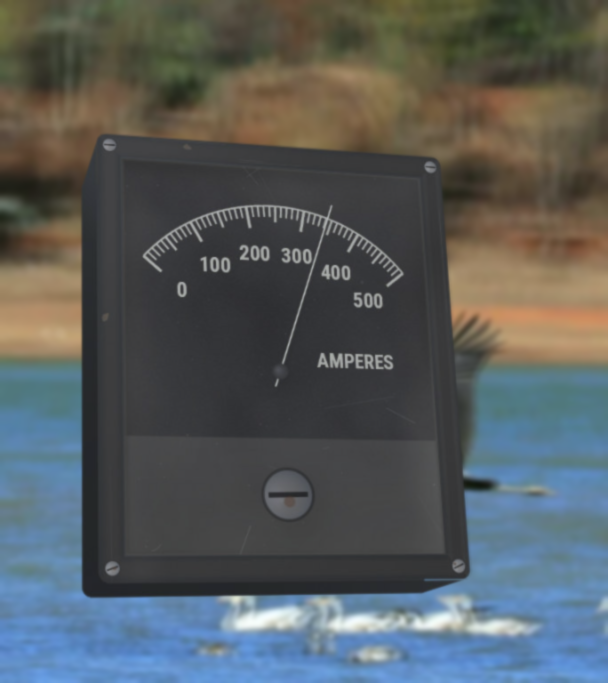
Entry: 340 A
